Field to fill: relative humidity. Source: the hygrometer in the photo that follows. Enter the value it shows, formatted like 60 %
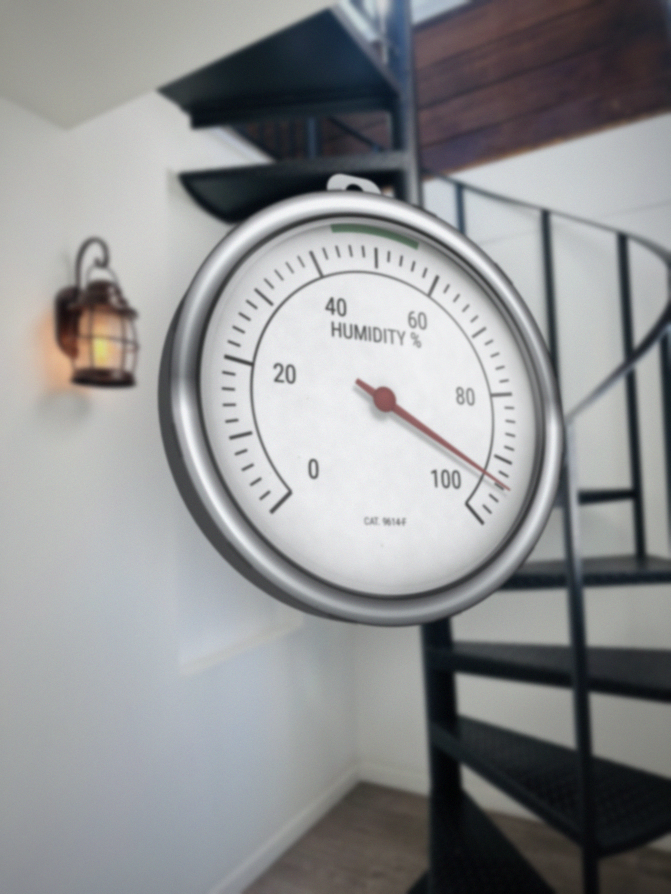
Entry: 94 %
